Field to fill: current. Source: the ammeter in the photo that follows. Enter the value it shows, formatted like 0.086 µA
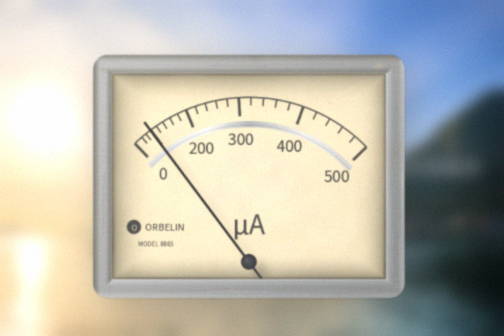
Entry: 100 µA
